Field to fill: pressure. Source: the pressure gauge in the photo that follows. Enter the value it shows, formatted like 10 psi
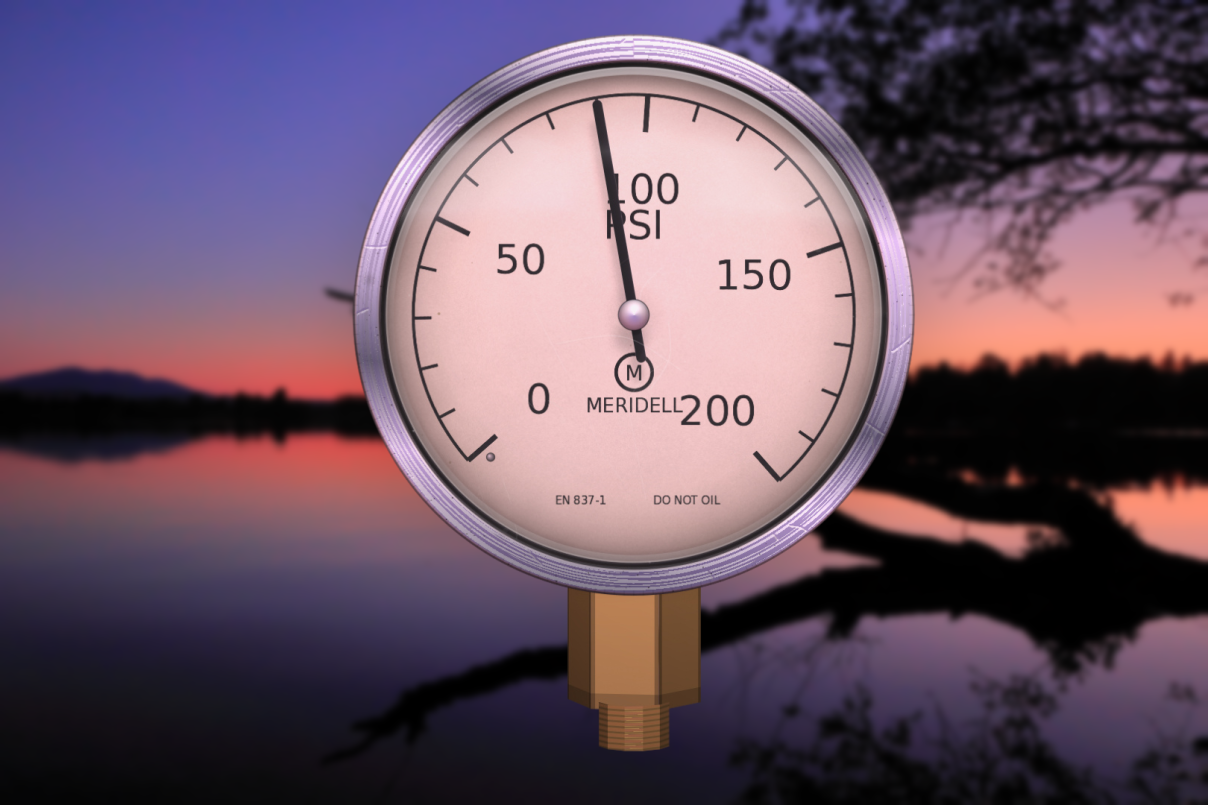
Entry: 90 psi
